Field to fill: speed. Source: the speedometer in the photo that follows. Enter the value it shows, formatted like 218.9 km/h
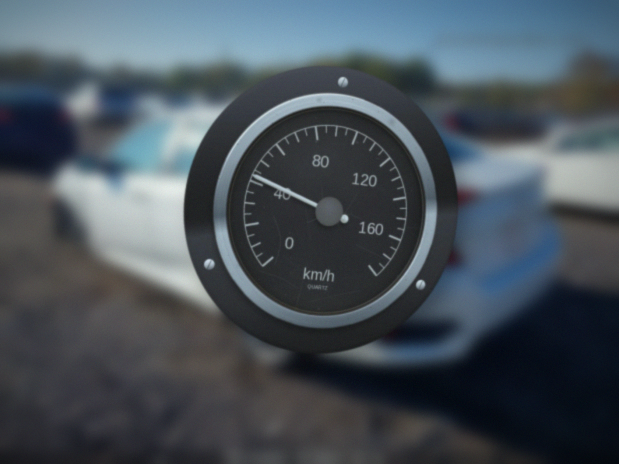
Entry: 42.5 km/h
